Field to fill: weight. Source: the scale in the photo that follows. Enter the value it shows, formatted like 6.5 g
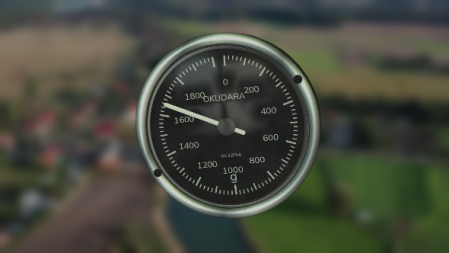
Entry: 1660 g
